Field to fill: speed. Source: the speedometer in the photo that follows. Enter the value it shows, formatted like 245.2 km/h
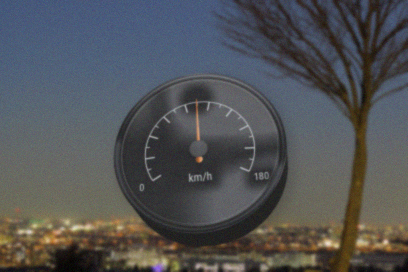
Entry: 90 km/h
